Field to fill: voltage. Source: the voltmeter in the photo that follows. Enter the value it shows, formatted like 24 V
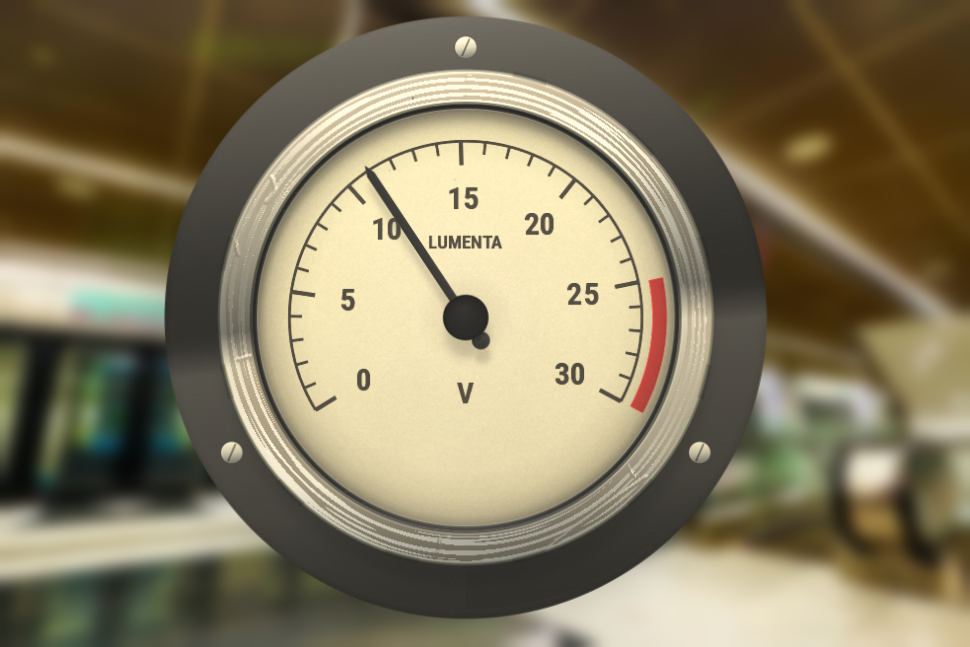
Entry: 11 V
